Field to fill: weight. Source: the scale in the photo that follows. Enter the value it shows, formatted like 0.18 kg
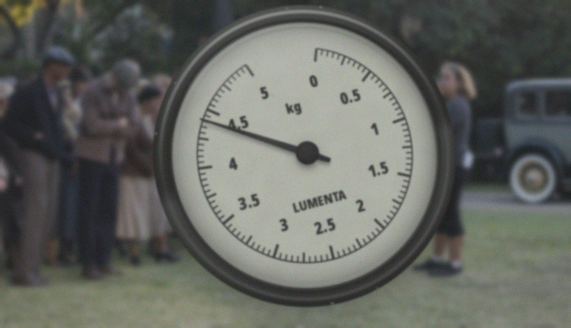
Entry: 4.4 kg
